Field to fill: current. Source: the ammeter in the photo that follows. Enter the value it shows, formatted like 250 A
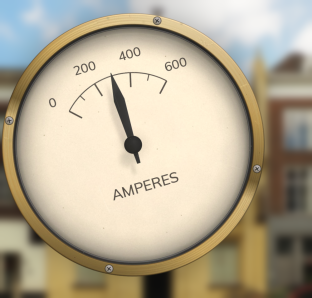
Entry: 300 A
